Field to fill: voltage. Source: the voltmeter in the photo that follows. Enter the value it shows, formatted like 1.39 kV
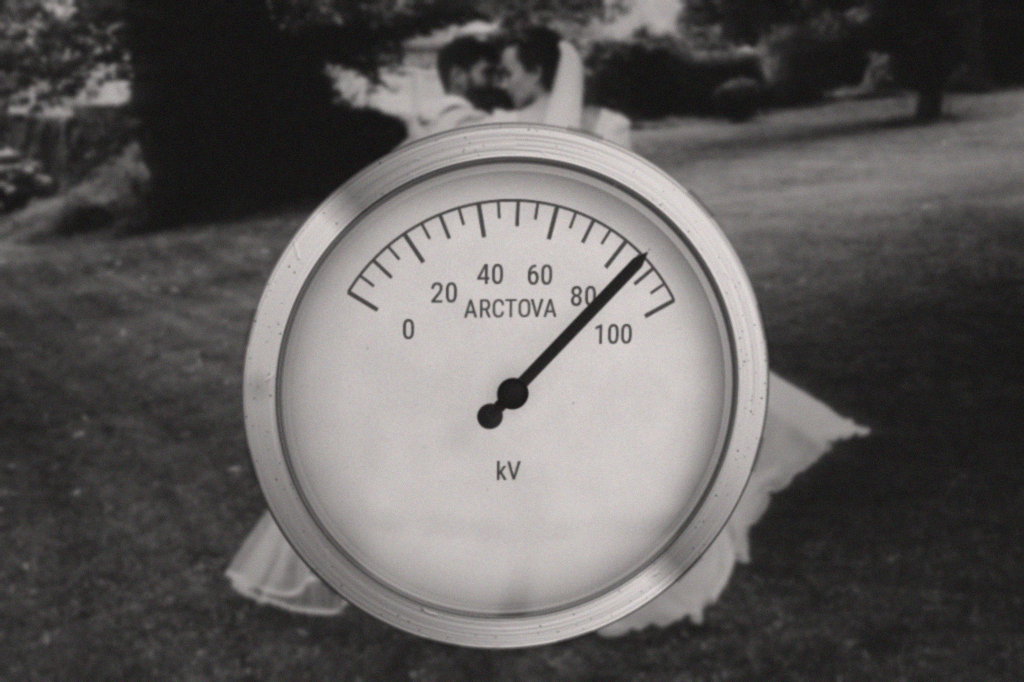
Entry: 85 kV
